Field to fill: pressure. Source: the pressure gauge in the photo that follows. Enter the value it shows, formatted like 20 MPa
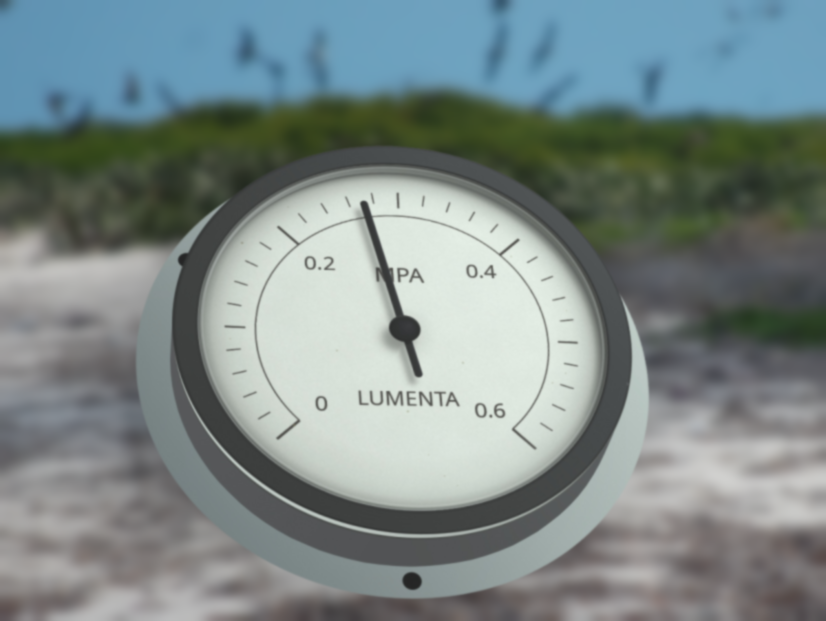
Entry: 0.27 MPa
